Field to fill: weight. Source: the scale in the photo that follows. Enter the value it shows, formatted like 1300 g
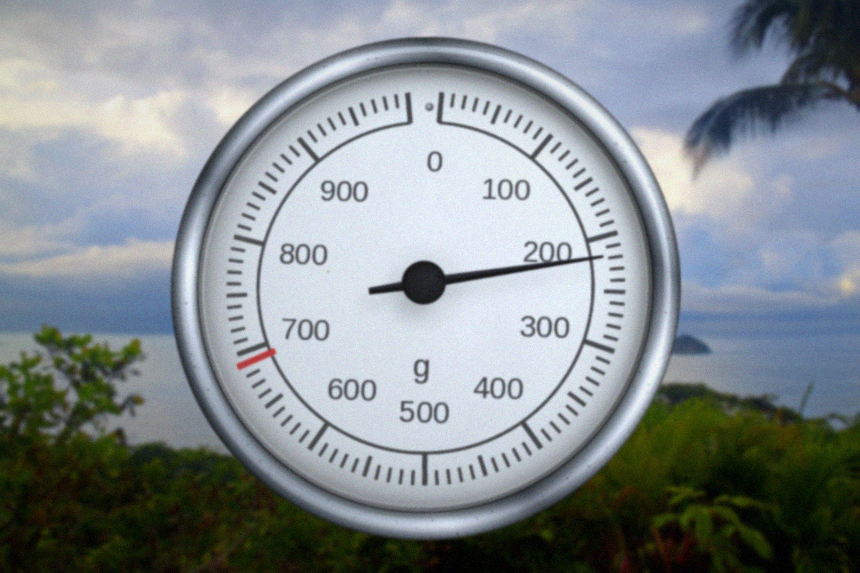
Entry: 220 g
